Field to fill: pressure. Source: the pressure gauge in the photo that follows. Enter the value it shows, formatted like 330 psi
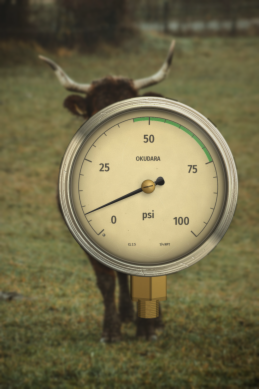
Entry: 7.5 psi
